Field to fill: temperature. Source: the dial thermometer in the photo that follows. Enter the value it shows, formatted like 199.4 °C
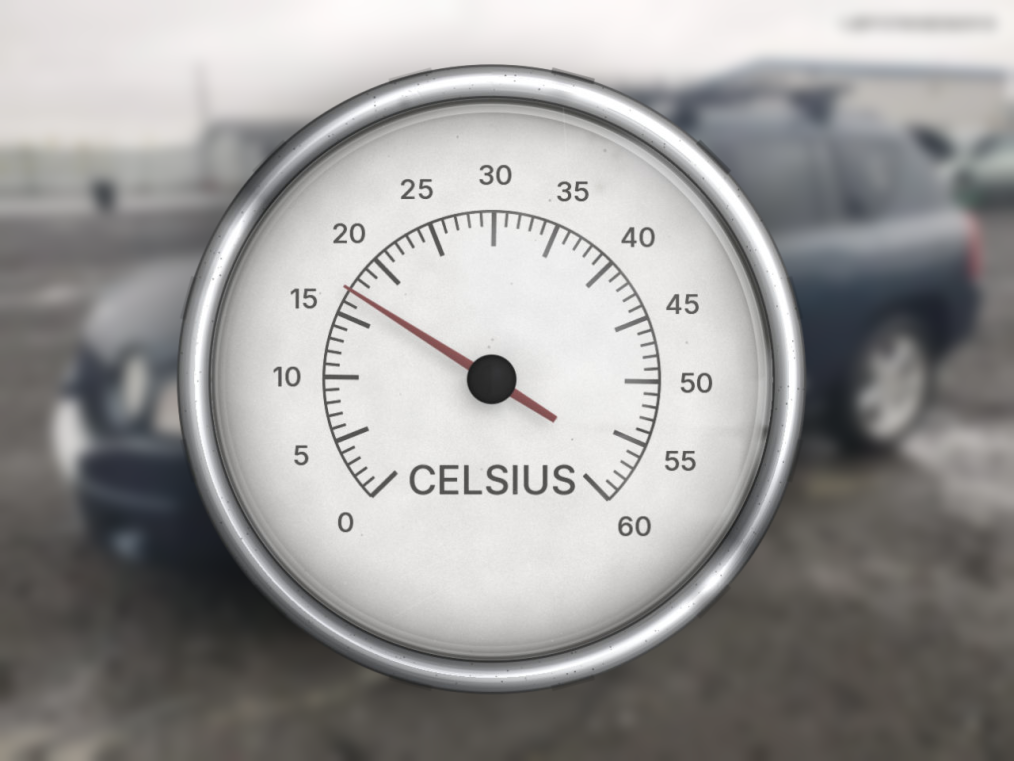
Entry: 17 °C
